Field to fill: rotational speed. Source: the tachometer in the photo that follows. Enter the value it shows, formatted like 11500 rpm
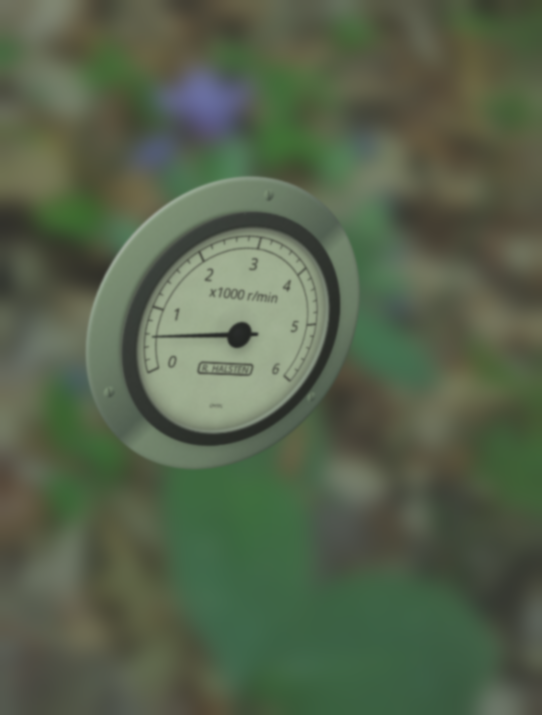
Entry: 600 rpm
